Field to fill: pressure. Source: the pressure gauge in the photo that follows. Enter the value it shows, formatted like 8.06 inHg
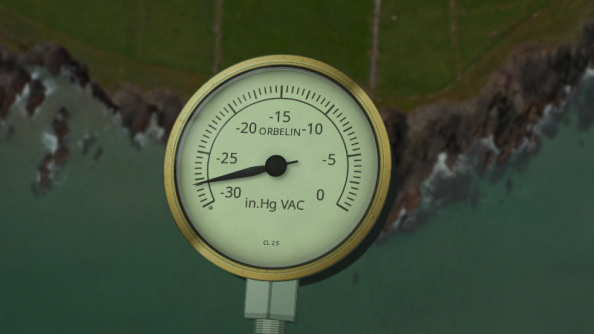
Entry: -28 inHg
